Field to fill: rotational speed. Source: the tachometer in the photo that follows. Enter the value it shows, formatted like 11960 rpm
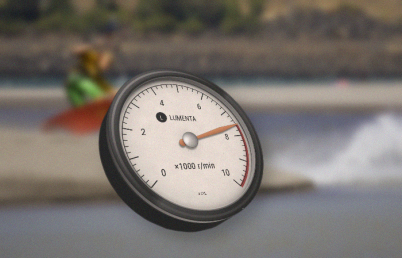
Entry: 7600 rpm
